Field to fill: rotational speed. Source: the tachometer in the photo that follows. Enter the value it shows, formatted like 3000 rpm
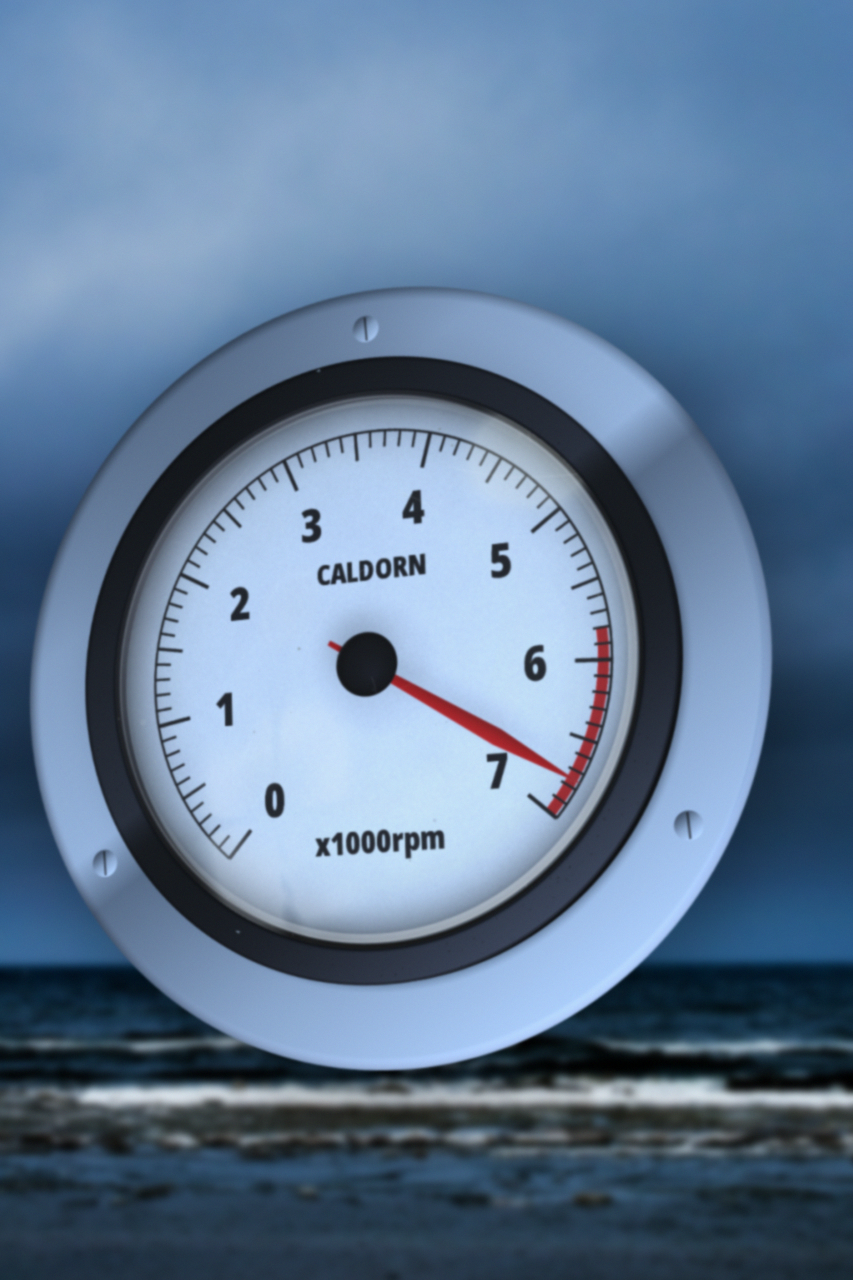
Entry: 6750 rpm
